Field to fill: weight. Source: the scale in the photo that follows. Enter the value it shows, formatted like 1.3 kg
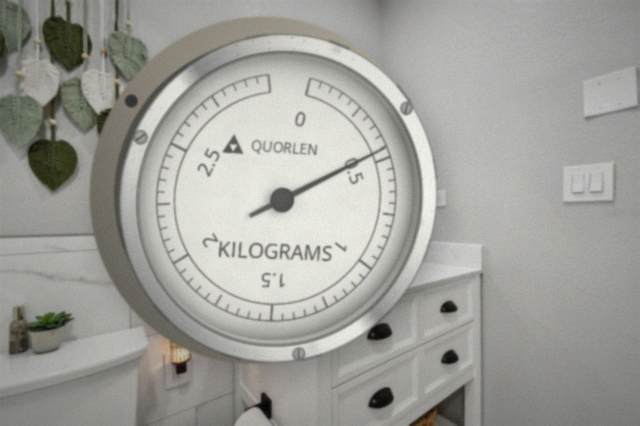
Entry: 0.45 kg
